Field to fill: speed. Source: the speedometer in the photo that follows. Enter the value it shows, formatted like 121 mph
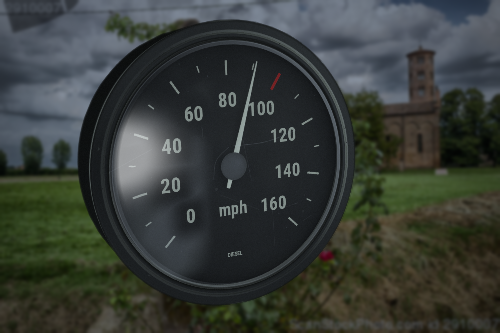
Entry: 90 mph
